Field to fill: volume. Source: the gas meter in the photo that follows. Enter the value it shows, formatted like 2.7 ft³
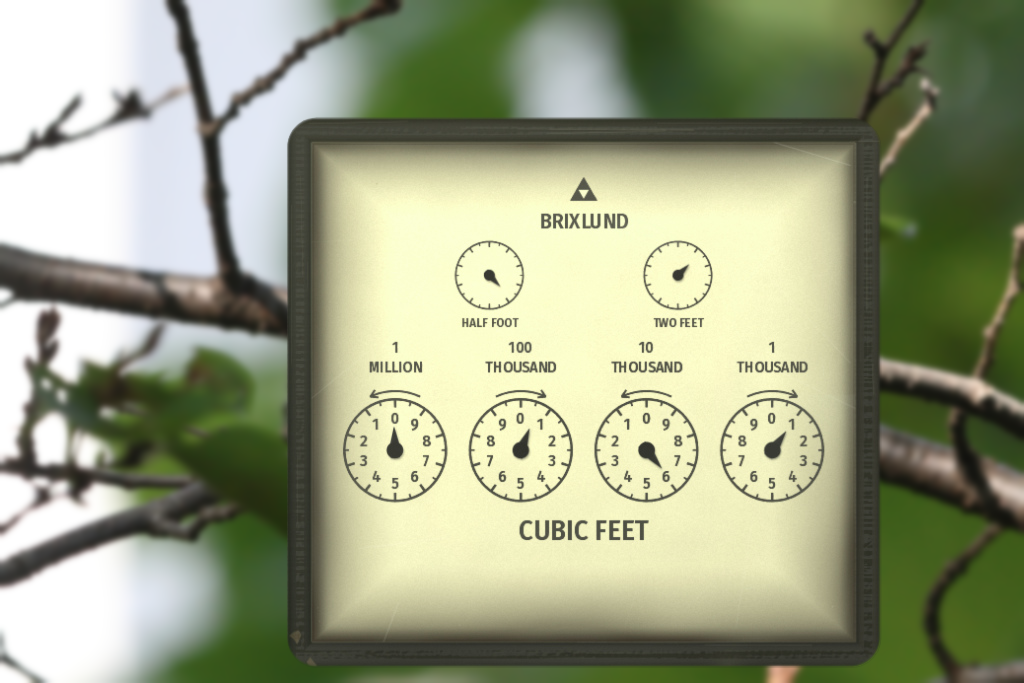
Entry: 6100 ft³
